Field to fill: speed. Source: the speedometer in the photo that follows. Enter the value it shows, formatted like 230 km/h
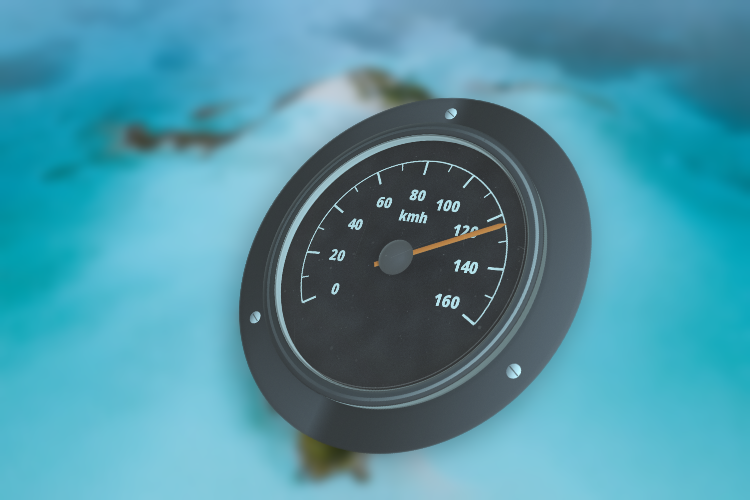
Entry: 125 km/h
